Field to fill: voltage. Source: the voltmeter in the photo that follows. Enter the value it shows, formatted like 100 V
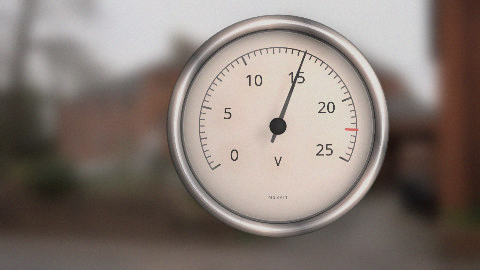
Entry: 15 V
